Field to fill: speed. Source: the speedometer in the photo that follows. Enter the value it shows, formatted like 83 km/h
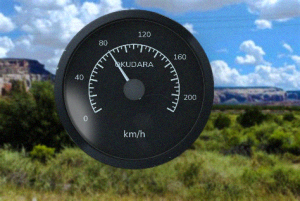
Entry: 80 km/h
